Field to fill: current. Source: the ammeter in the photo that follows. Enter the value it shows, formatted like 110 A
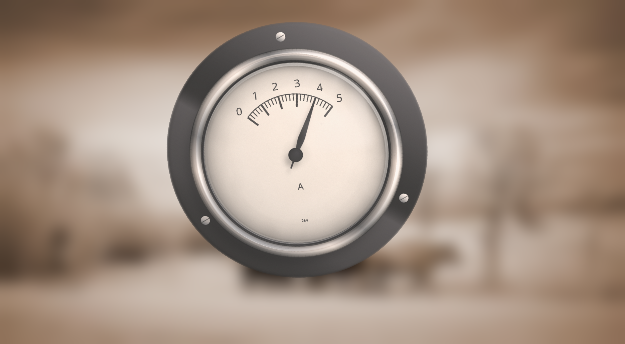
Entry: 4 A
